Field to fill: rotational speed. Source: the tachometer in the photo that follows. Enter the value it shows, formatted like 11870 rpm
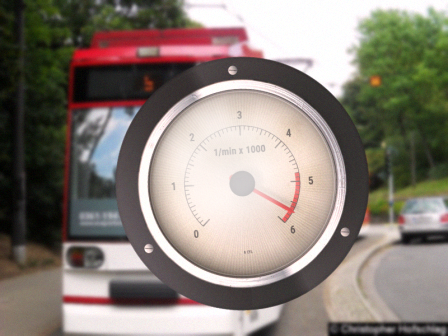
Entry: 5700 rpm
